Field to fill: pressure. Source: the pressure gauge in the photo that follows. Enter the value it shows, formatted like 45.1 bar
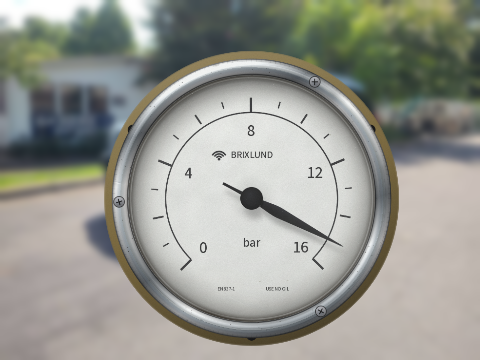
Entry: 15 bar
